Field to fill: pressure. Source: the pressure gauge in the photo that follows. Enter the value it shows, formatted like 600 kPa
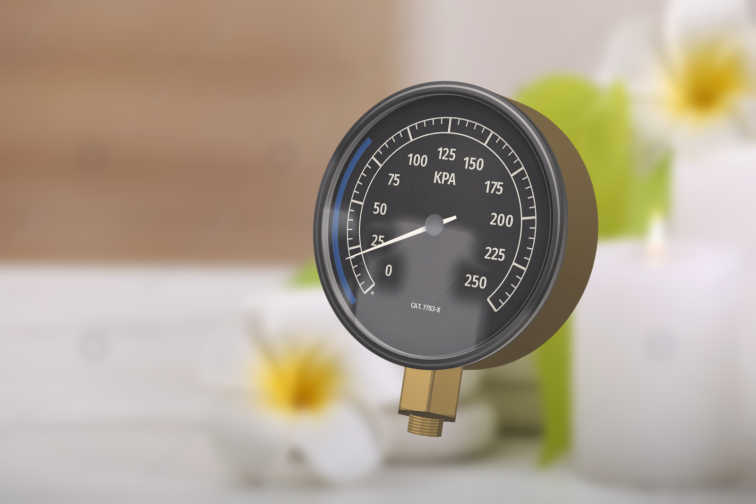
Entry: 20 kPa
